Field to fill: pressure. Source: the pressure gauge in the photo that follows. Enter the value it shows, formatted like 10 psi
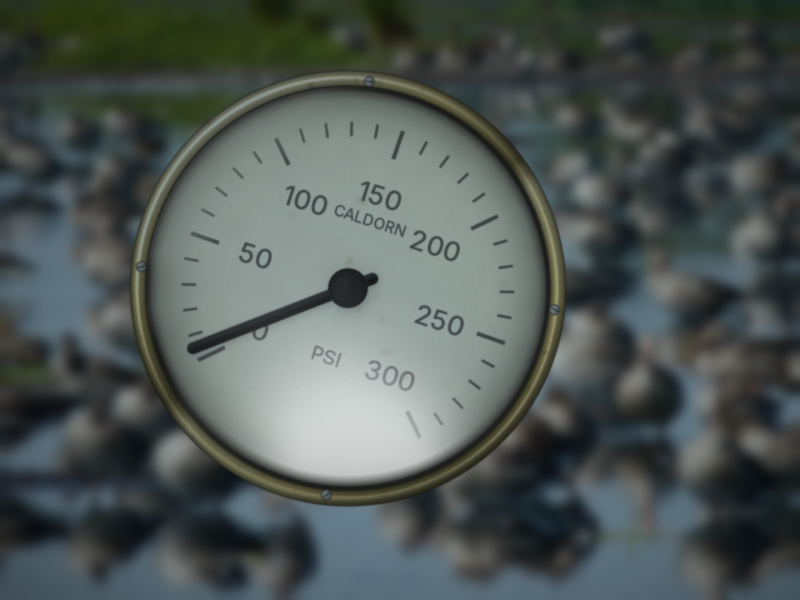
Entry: 5 psi
